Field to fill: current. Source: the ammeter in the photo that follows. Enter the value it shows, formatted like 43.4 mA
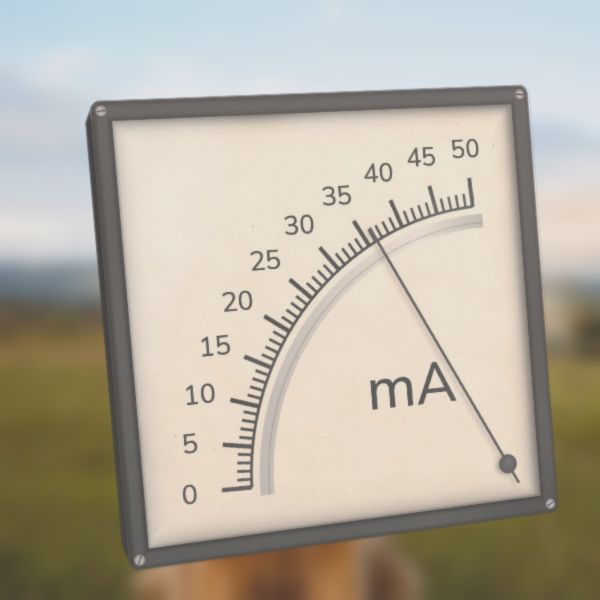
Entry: 36 mA
